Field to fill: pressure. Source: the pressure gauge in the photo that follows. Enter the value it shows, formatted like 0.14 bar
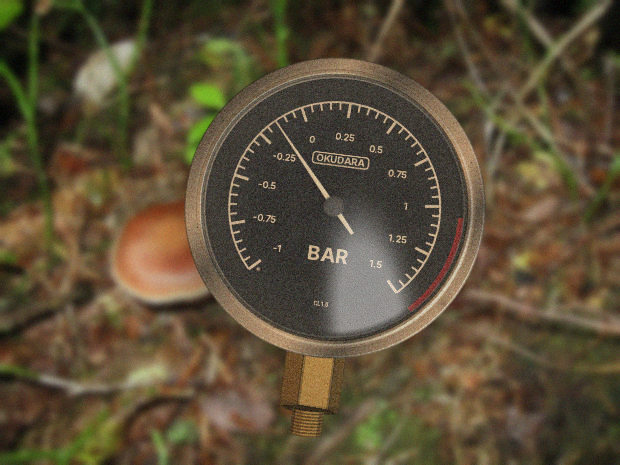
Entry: -0.15 bar
